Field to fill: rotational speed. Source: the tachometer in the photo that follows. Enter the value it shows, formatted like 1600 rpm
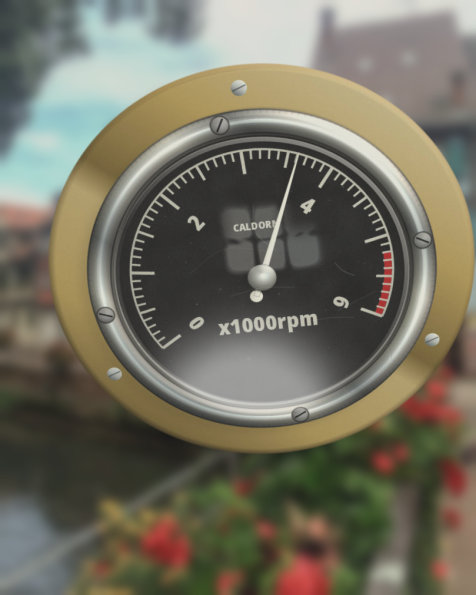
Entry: 3600 rpm
